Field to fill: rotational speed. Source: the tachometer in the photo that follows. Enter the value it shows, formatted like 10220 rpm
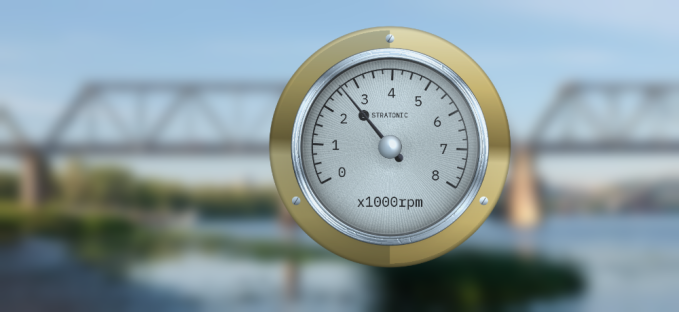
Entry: 2625 rpm
